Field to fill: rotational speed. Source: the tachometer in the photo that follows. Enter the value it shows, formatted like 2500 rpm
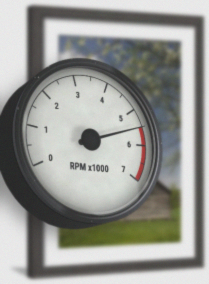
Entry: 5500 rpm
